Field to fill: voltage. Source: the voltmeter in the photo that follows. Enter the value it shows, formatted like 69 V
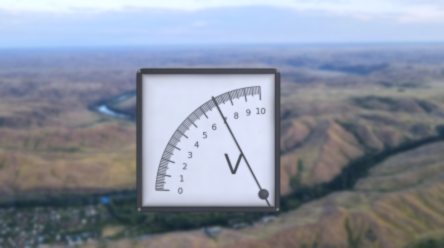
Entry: 7 V
